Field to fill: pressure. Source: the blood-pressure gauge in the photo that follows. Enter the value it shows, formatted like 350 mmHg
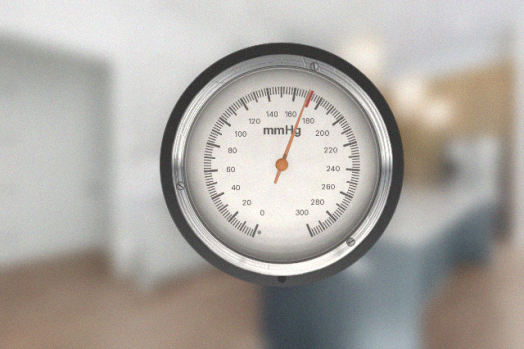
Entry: 170 mmHg
